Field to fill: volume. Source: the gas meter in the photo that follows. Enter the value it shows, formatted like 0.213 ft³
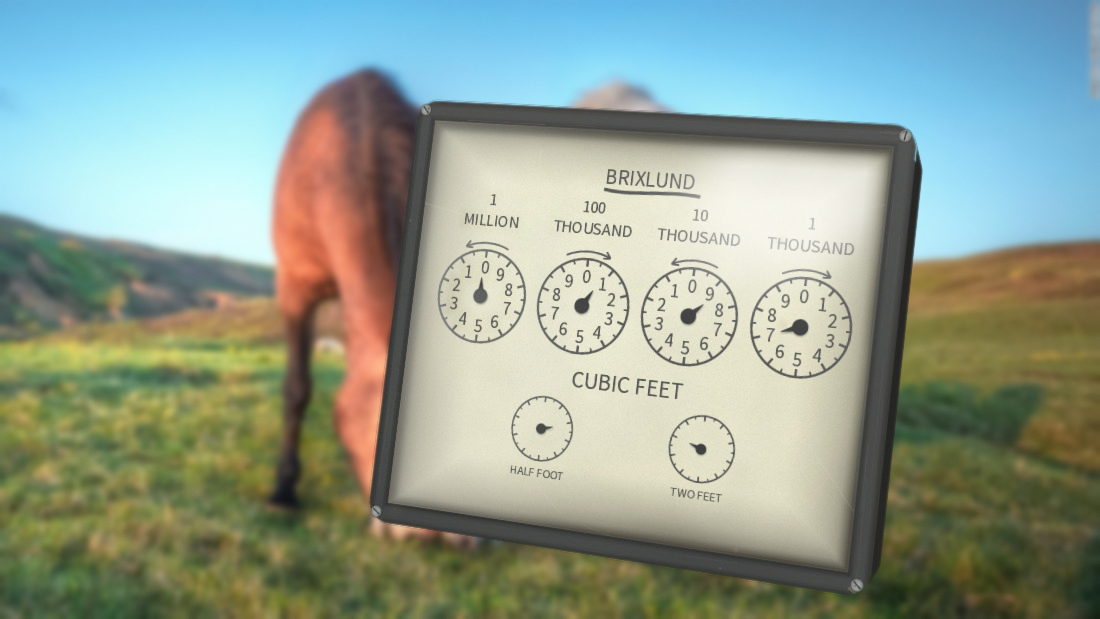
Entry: 8700 ft³
